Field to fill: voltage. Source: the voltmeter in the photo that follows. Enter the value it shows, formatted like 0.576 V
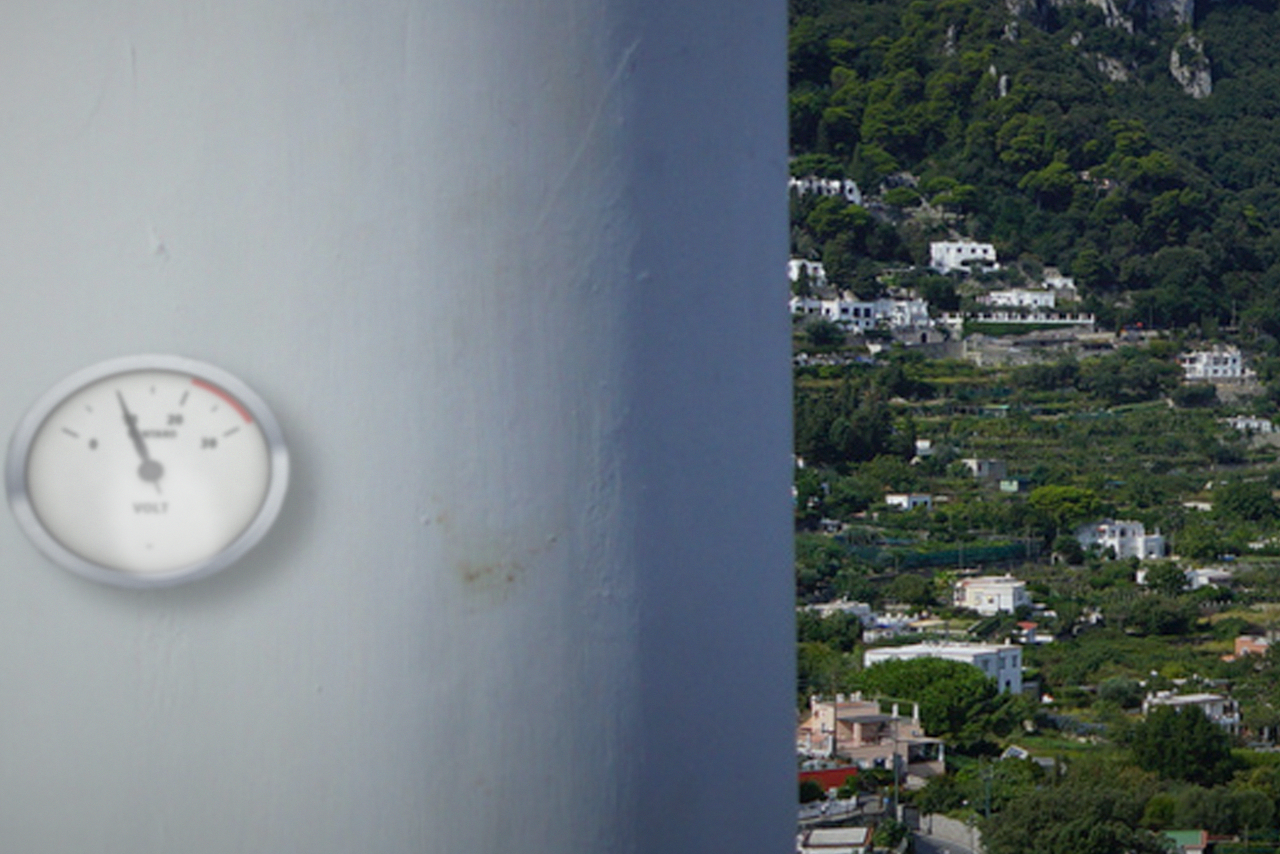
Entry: 10 V
